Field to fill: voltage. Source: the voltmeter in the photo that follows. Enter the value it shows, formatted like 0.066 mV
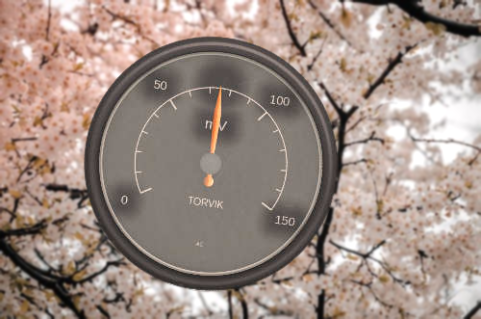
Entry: 75 mV
